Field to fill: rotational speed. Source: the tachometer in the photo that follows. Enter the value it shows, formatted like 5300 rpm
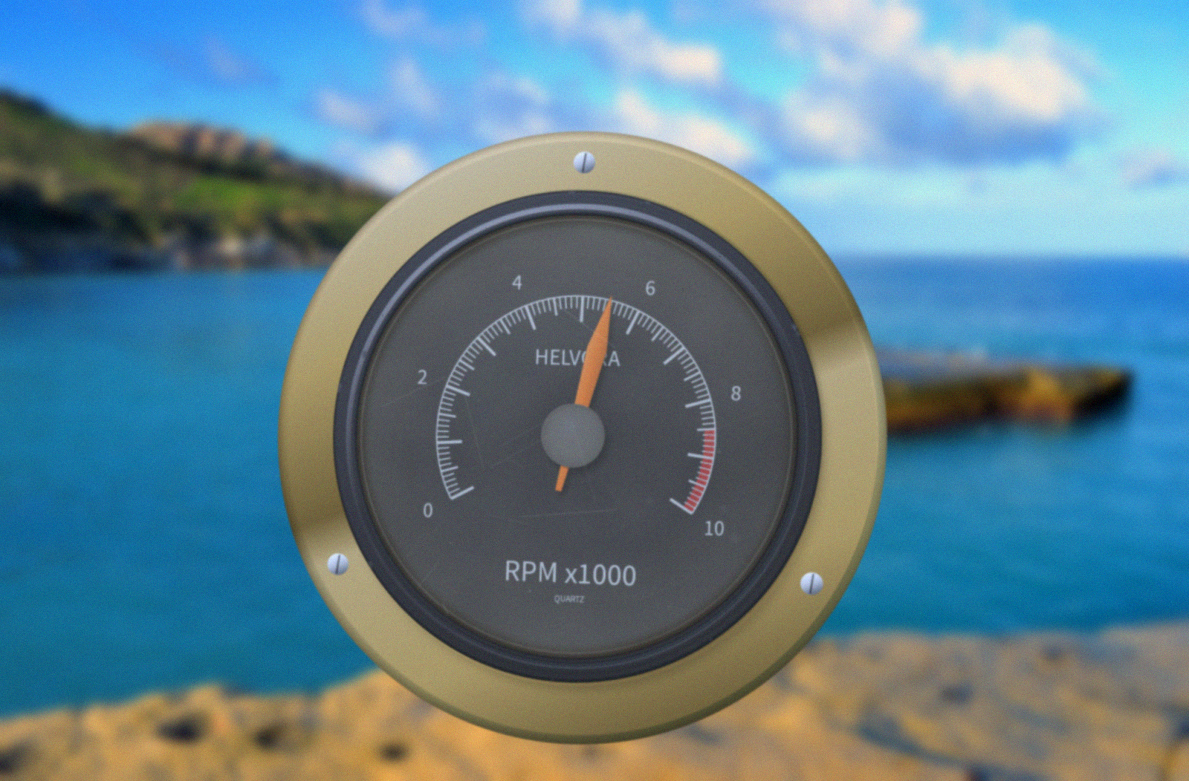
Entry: 5500 rpm
